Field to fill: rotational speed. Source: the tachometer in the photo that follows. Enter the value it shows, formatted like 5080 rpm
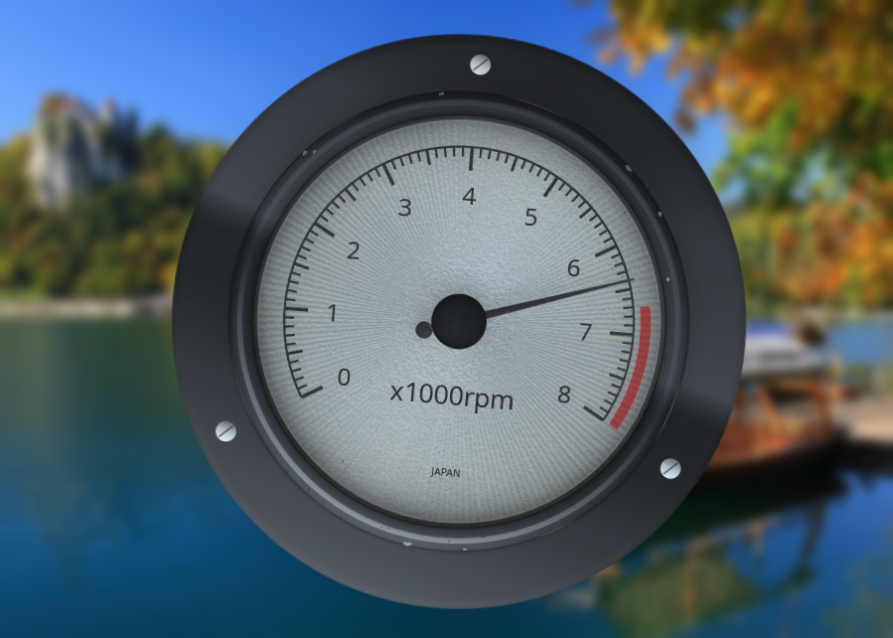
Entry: 6400 rpm
